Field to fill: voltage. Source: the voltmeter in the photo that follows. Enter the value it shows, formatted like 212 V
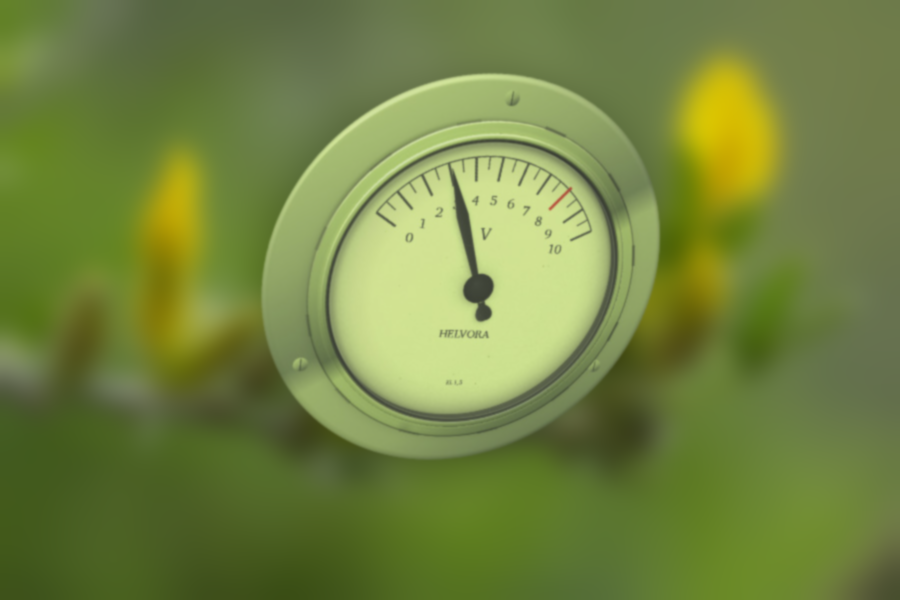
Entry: 3 V
